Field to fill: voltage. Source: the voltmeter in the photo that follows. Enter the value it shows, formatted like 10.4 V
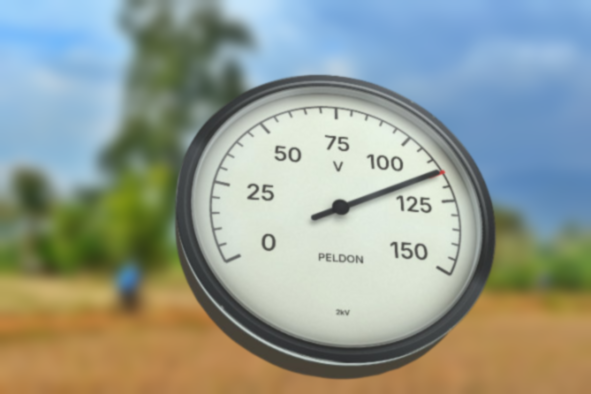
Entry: 115 V
